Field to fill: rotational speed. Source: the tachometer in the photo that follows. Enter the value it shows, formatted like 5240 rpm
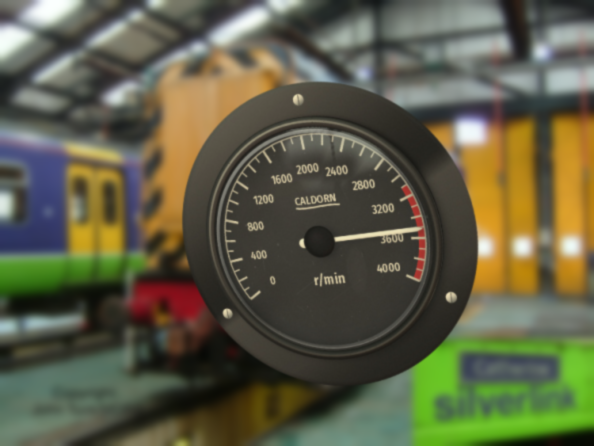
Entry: 3500 rpm
